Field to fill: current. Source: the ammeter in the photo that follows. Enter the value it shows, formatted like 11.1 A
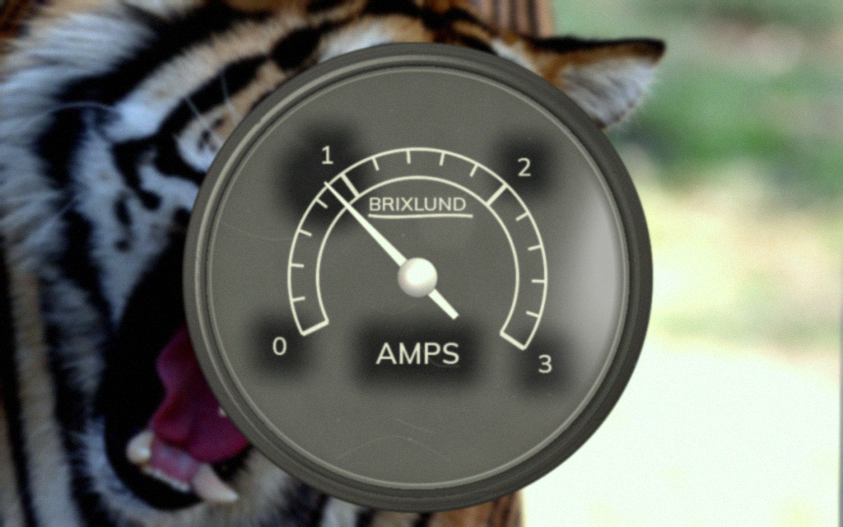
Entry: 0.9 A
